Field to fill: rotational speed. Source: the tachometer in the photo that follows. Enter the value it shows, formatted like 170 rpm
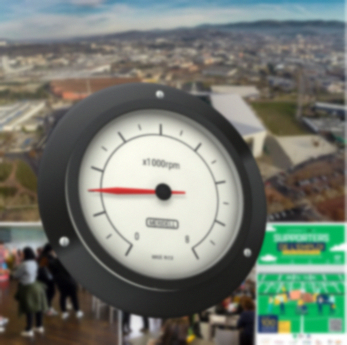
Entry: 1500 rpm
